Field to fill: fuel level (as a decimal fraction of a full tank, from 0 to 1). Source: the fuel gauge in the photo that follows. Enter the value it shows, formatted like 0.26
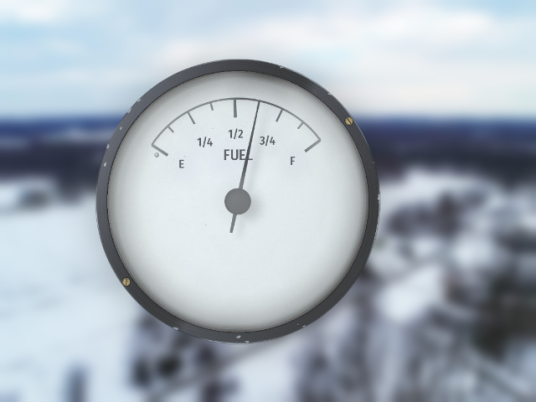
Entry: 0.625
